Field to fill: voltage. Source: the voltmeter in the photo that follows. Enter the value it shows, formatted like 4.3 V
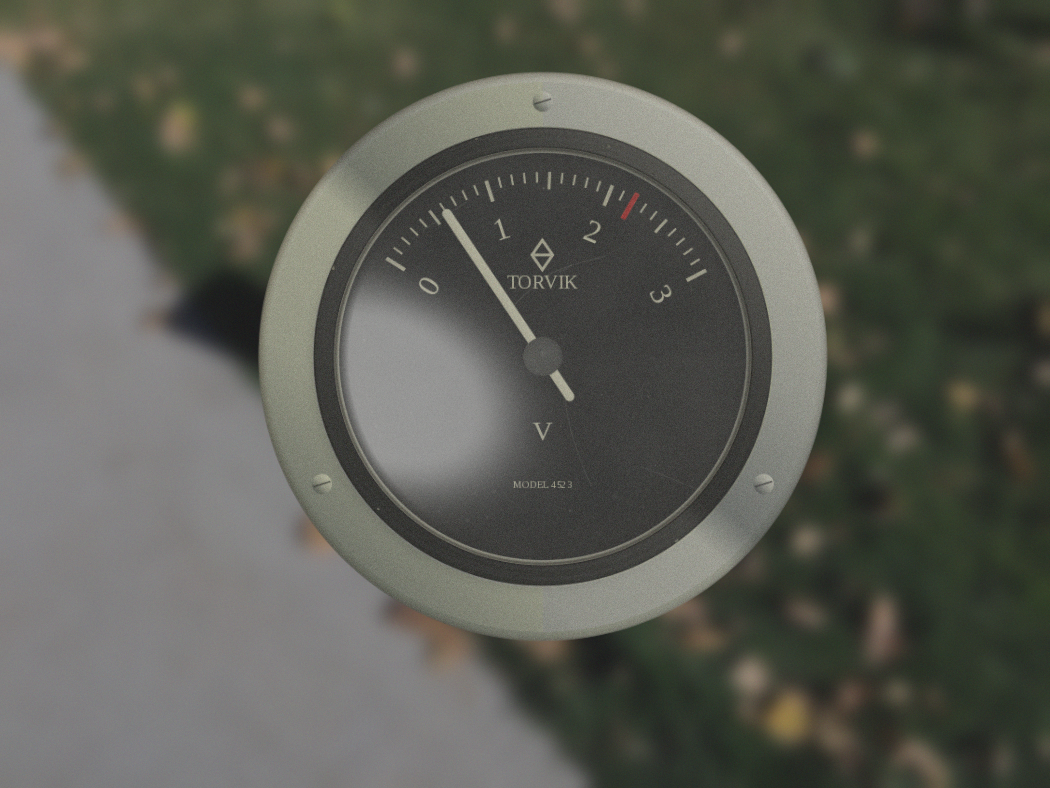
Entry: 0.6 V
